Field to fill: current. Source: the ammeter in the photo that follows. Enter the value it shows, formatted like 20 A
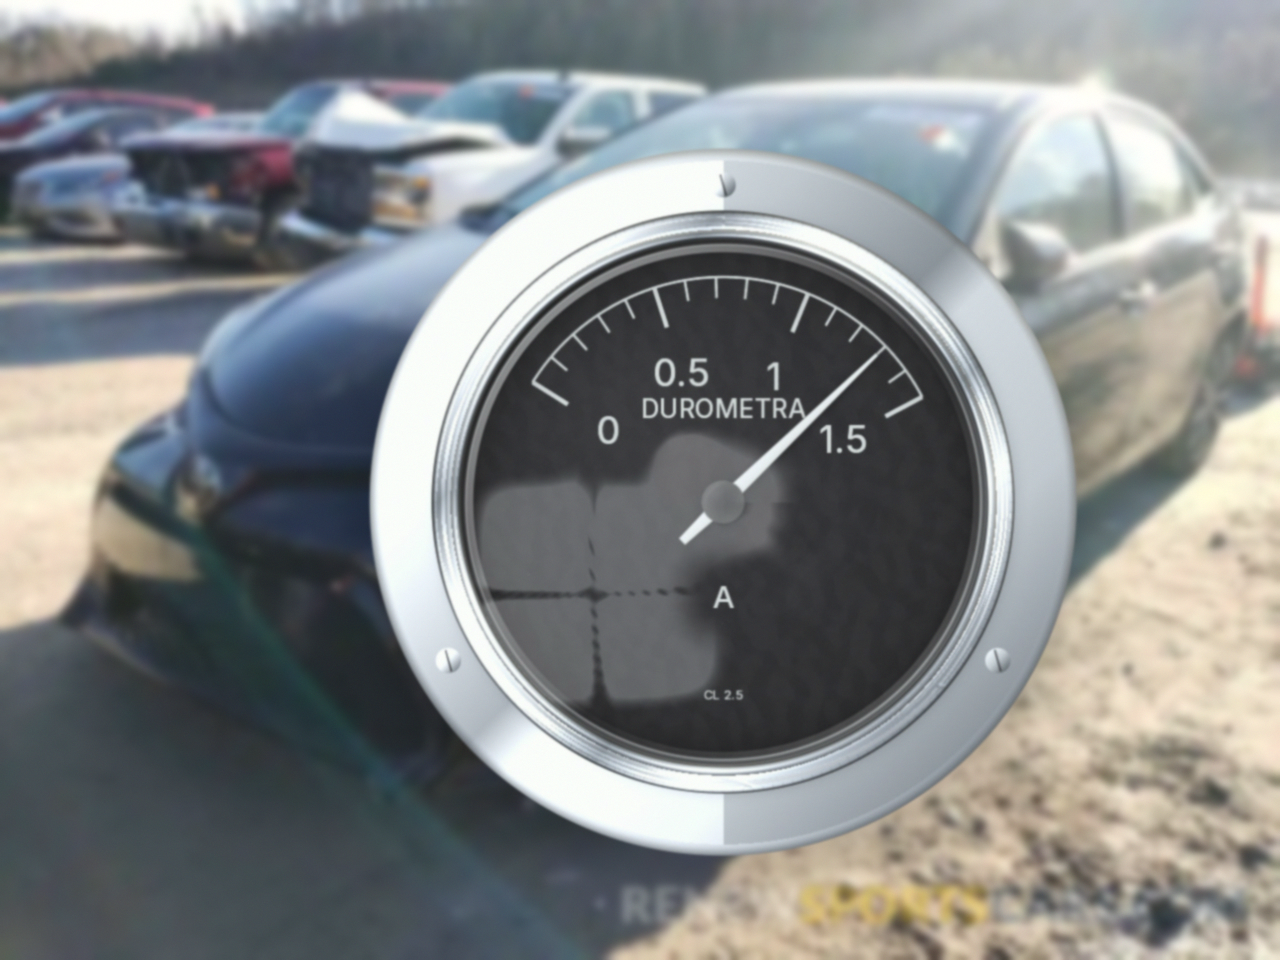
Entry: 1.3 A
